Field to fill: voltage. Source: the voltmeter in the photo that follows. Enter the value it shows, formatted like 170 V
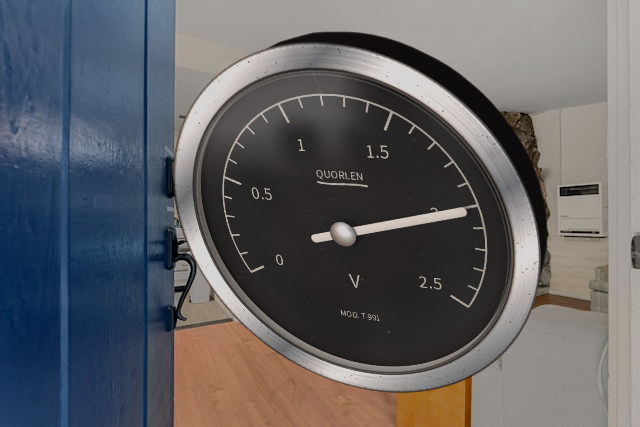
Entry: 2 V
